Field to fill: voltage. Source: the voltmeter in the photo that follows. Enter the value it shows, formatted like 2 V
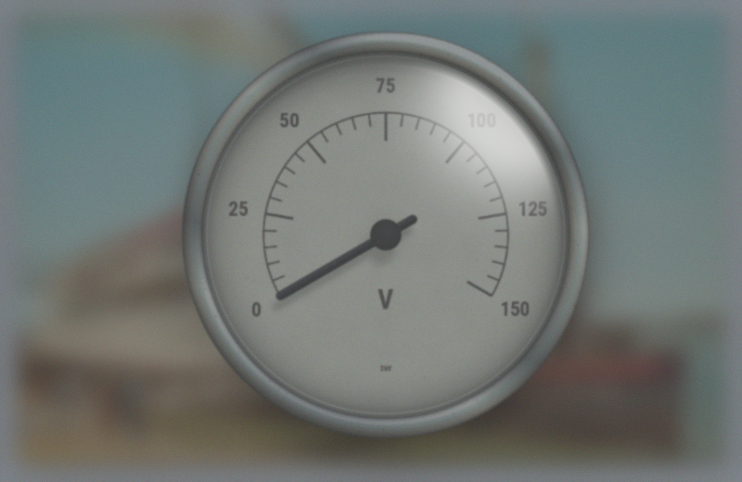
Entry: 0 V
